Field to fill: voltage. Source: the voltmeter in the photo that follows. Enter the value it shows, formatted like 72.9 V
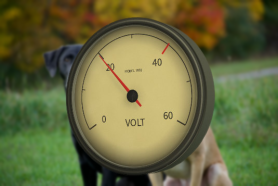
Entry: 20 V
